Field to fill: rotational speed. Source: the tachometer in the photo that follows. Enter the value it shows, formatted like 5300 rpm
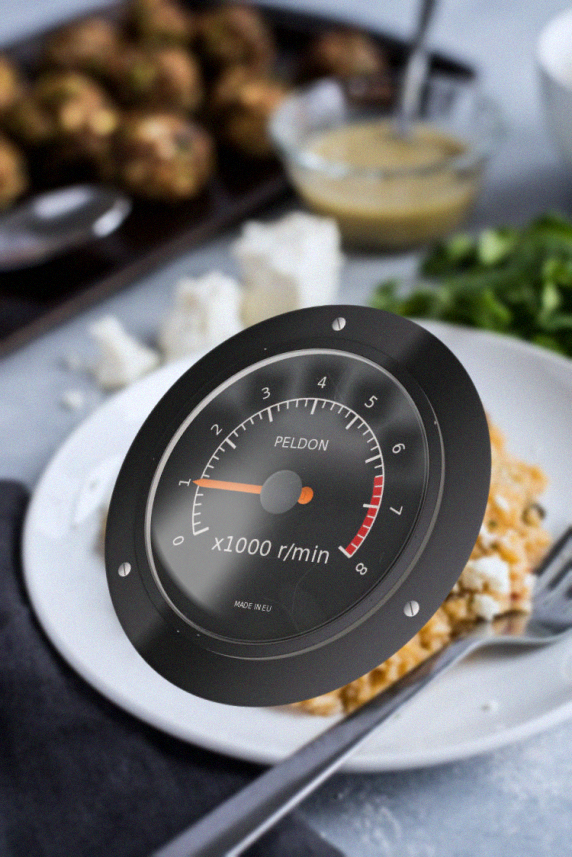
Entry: 1000 rpm
